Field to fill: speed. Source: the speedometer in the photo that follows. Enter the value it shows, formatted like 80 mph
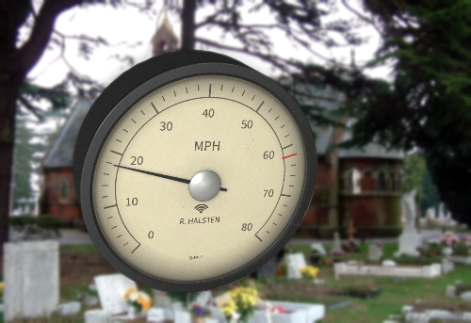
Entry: 18 mph
